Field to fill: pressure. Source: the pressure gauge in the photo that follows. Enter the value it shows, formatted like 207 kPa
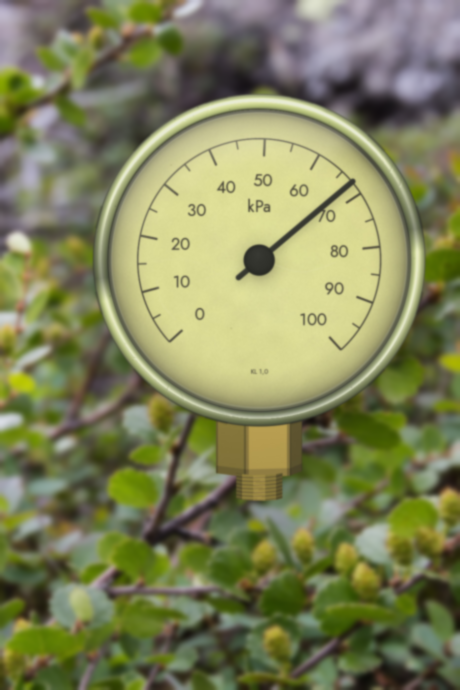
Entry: 67.5 kPa
